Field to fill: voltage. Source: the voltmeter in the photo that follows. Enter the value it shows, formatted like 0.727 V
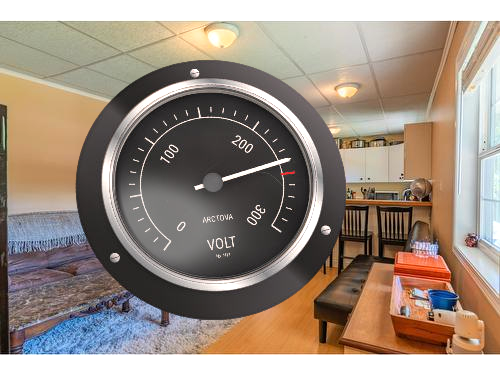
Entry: 240 V
